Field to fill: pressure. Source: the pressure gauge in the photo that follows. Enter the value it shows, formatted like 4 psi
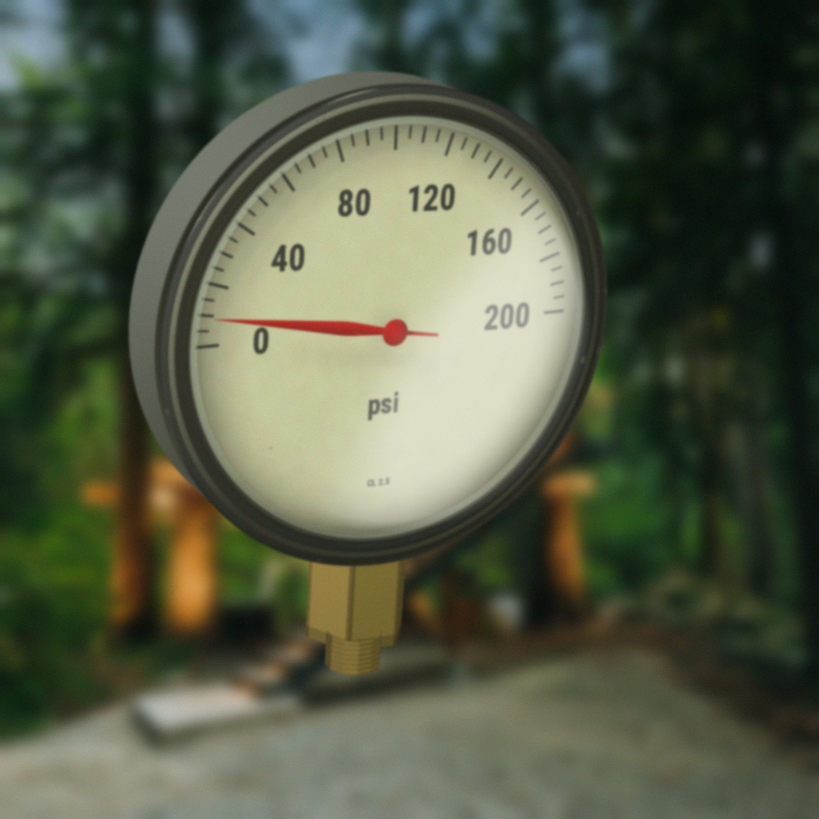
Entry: 10 psi
